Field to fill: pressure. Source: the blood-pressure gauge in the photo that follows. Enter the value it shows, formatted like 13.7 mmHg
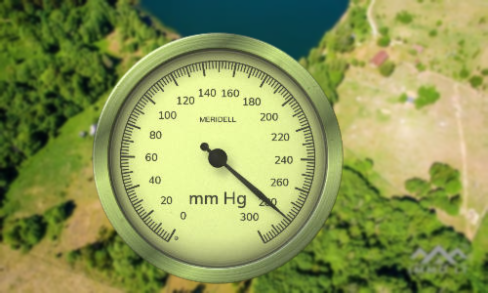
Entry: 280 mmHg
